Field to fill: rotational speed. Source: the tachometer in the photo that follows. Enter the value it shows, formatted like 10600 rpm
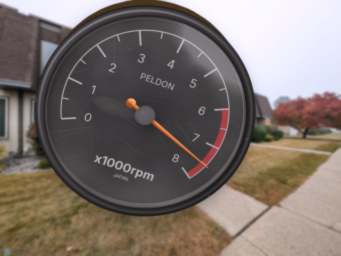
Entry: 7500 rpm
